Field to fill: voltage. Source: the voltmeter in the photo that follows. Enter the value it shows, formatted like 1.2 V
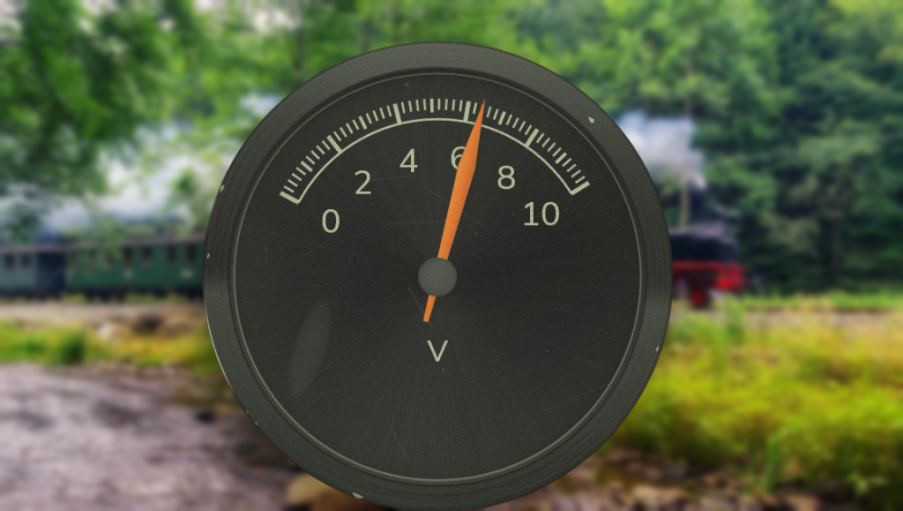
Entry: 6.4 V
